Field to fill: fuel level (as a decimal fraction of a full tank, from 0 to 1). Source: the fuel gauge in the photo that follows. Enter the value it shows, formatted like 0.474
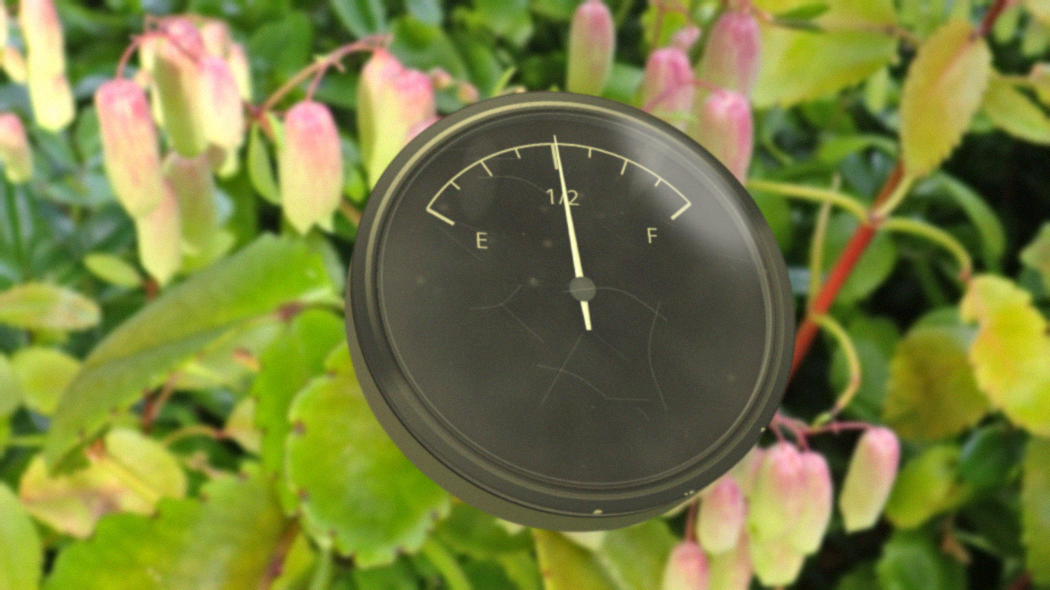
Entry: 0.5
